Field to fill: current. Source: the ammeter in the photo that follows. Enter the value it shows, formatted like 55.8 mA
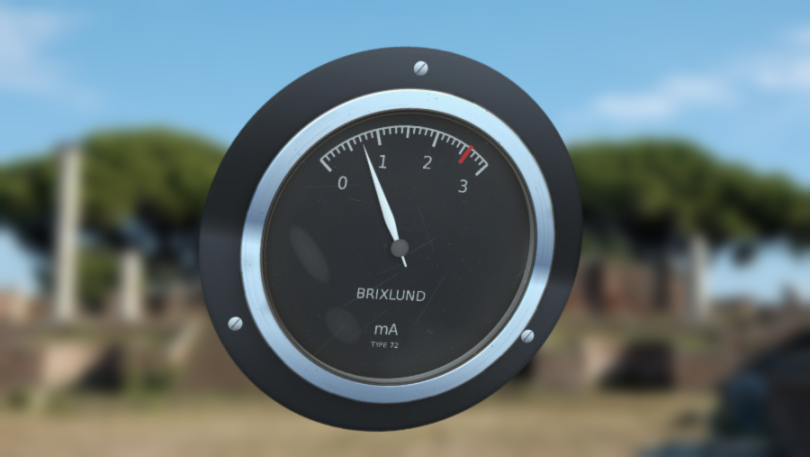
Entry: 0.7 mA
